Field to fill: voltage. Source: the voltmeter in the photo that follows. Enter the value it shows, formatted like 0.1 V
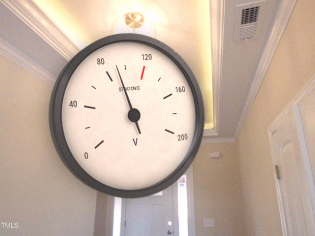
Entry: 90 V
